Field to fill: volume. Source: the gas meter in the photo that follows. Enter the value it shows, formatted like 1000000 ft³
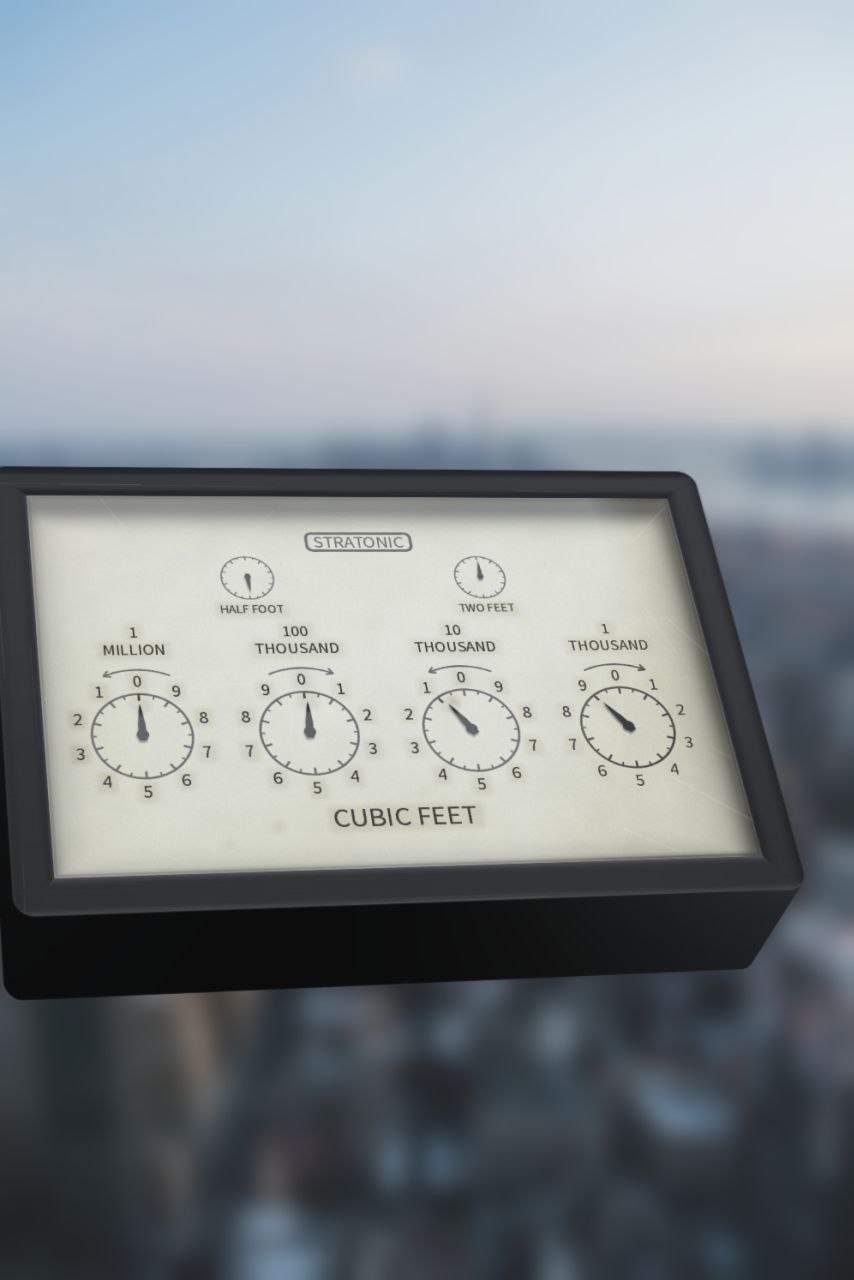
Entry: 900 ft³
